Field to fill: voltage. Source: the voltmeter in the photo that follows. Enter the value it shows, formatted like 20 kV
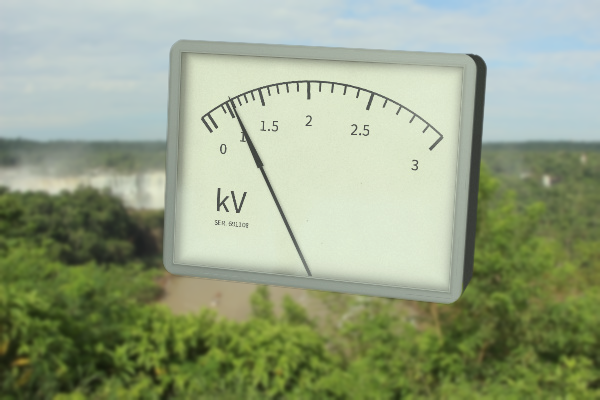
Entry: 1.1 kV
